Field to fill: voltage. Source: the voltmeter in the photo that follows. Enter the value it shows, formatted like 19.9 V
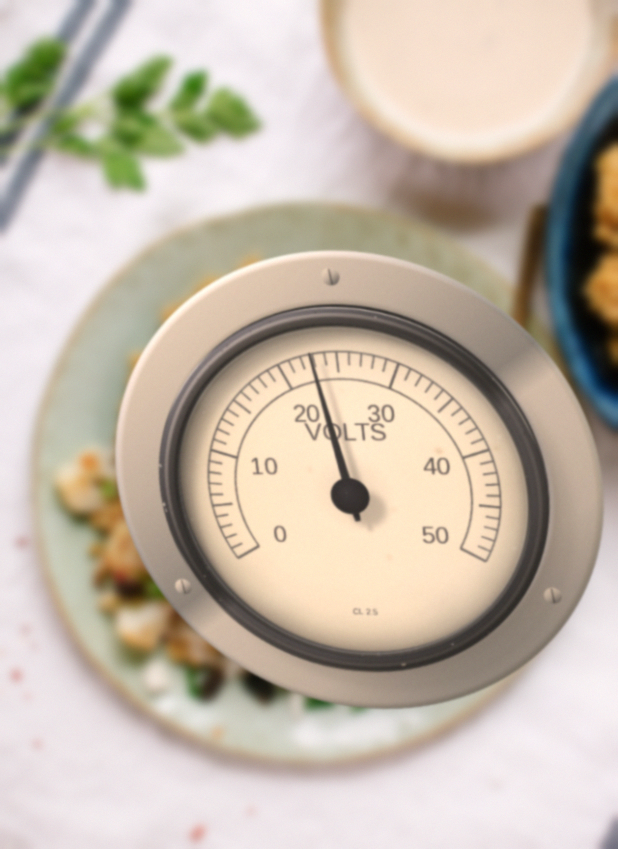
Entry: 23 V
